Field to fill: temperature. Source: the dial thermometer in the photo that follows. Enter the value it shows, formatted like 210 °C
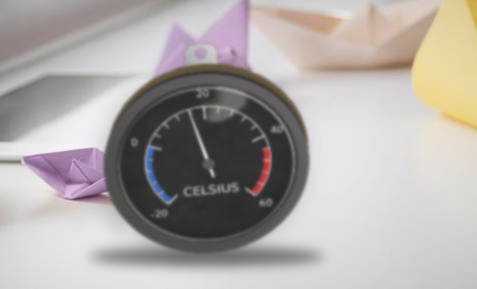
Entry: 16 °C
